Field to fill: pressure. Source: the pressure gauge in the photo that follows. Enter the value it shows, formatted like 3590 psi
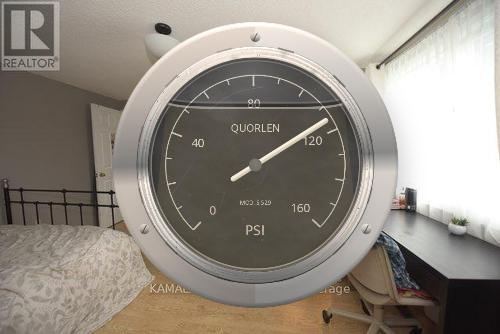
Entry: 115 psi
